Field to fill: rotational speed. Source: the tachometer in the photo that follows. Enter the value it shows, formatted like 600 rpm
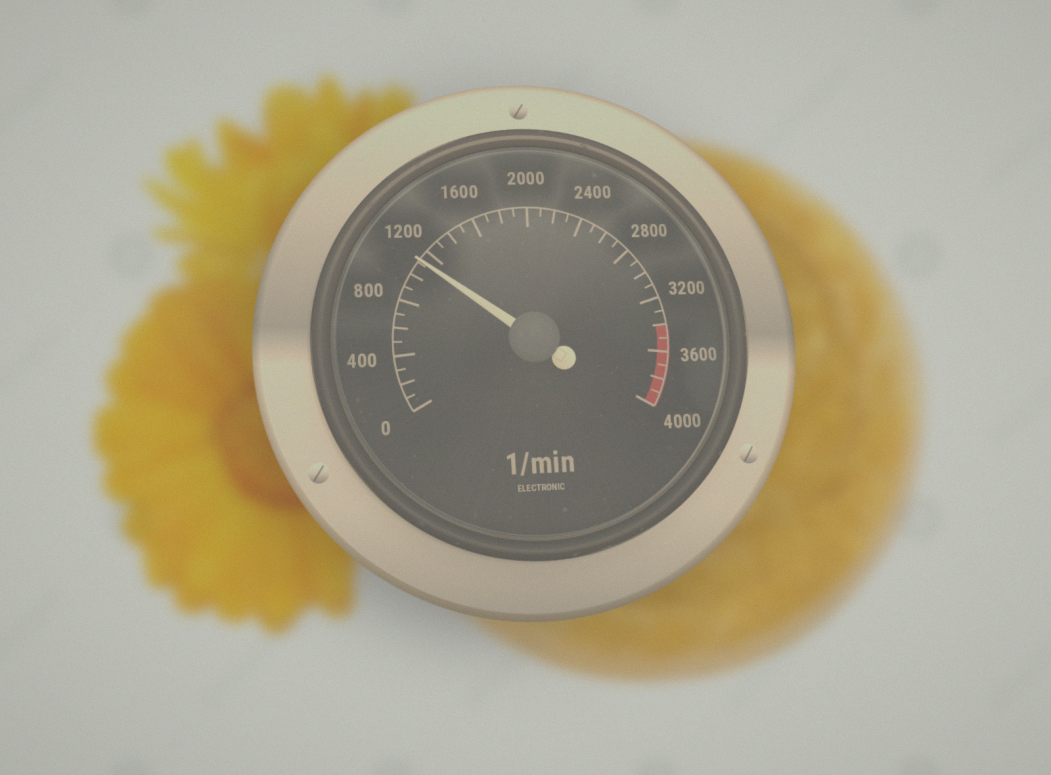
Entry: 1100 rpm
